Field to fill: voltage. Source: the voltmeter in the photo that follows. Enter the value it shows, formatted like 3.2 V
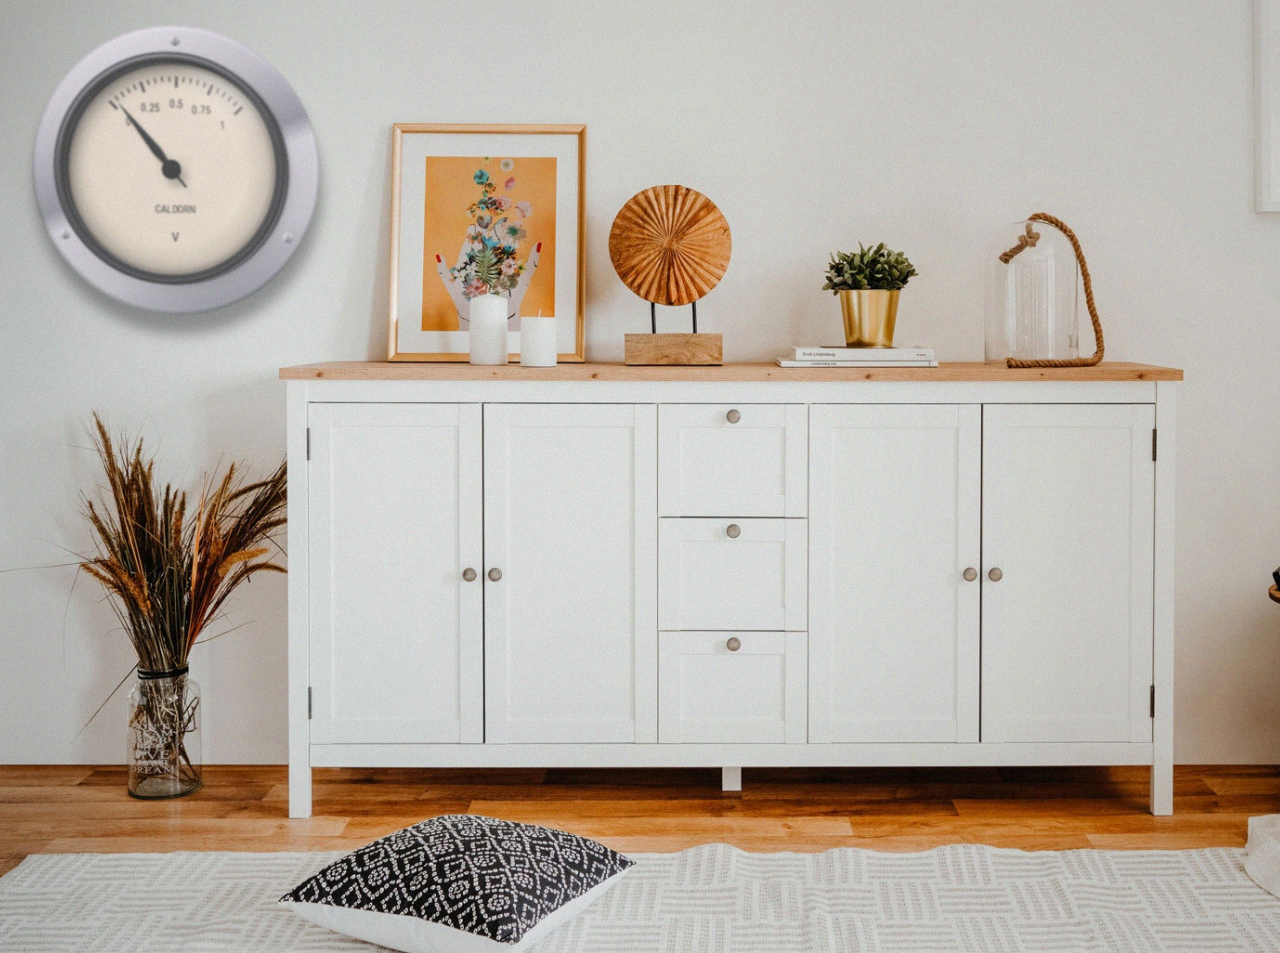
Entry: 0.05 V
